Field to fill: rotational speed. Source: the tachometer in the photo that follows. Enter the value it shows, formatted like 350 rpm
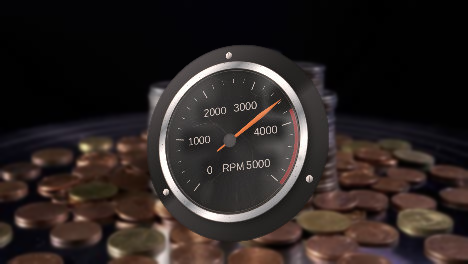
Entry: 3600 rpm
